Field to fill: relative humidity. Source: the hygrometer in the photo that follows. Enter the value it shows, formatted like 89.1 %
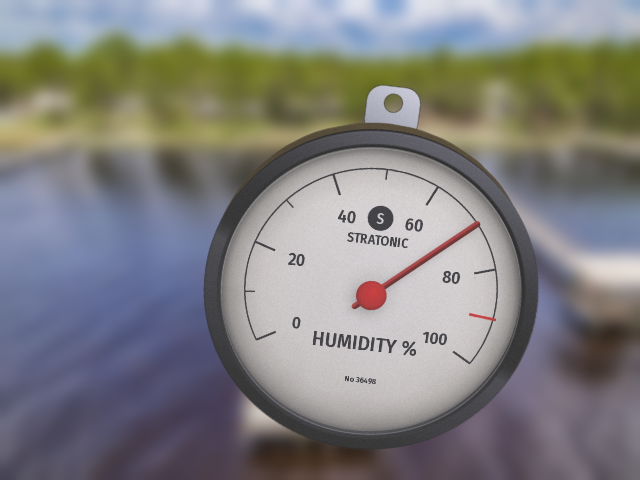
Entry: 70 %
